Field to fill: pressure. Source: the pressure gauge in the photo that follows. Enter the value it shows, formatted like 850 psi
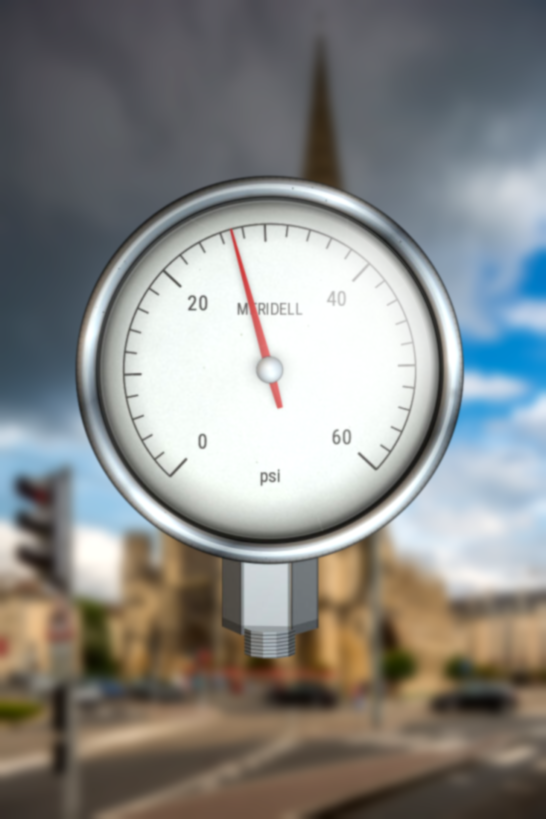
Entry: 27 psi
